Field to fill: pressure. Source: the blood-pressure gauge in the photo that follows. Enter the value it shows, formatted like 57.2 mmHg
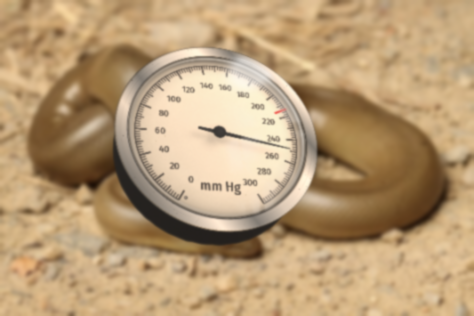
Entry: 250 mmHg
